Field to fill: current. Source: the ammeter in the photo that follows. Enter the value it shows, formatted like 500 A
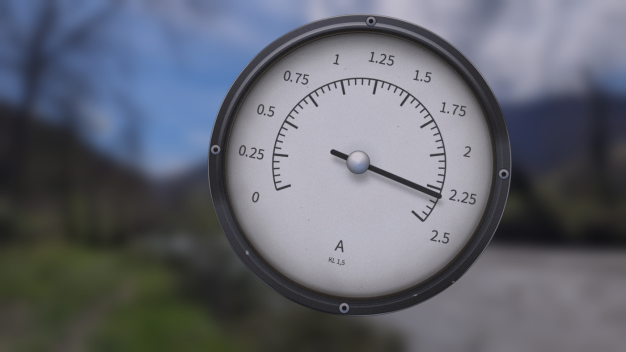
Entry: 2.3 A
